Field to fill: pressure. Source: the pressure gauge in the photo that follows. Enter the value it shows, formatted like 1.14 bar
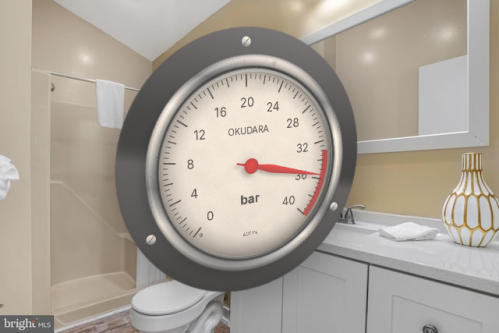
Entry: 35.5 bar
